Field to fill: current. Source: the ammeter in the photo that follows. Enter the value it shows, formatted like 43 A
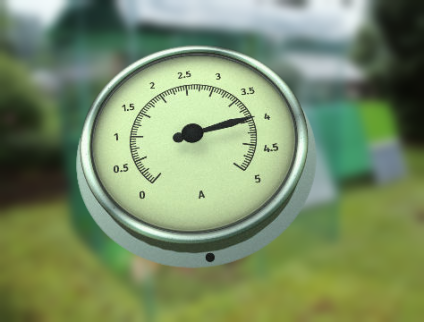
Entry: 4 A
